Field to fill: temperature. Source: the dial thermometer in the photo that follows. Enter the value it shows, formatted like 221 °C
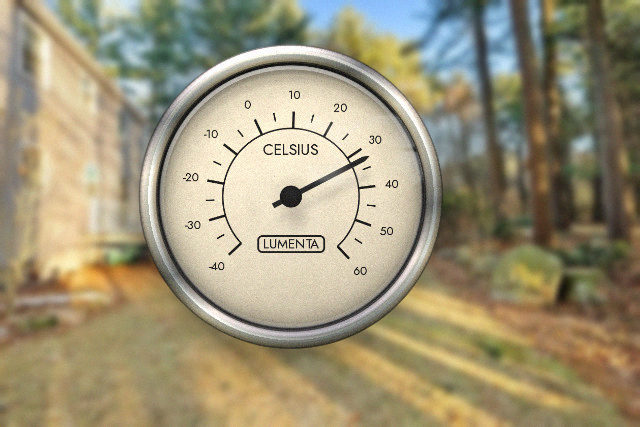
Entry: 32.5 °C
